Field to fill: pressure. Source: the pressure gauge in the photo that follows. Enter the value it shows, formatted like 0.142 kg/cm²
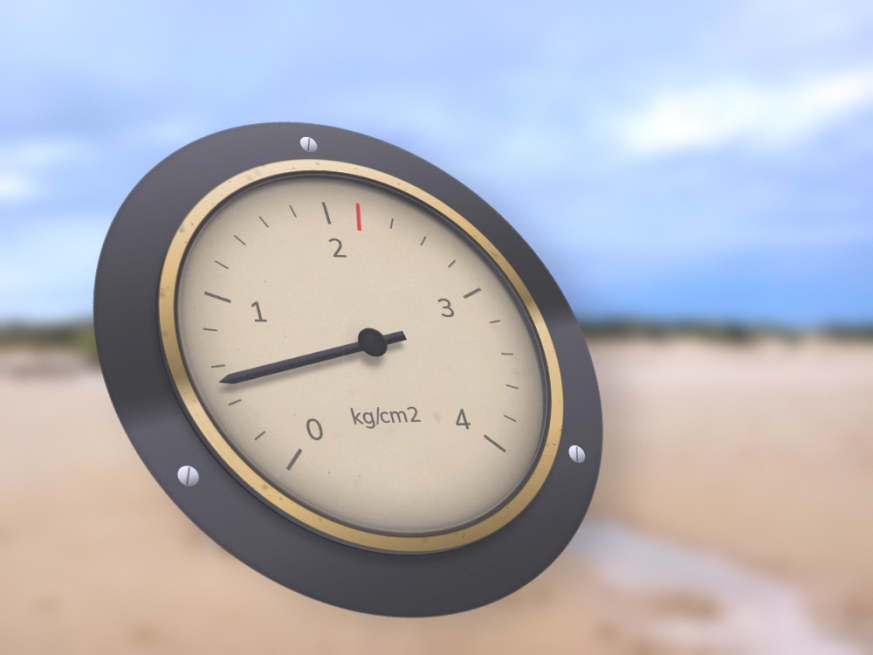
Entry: 0.5 kg/cm²
